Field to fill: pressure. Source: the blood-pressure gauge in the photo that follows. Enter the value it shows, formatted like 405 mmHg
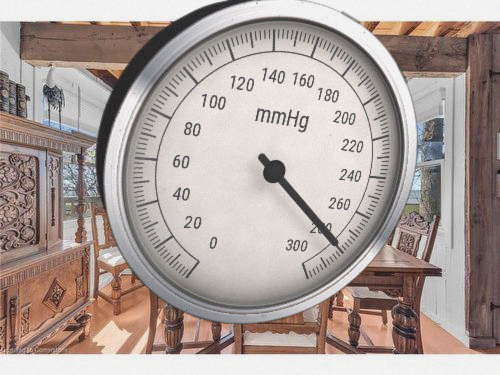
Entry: 280 mmHg
